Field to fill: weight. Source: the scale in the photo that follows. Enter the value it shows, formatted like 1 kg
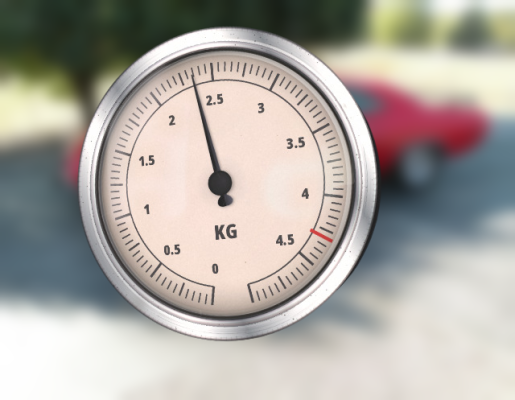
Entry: 2.35 kg
